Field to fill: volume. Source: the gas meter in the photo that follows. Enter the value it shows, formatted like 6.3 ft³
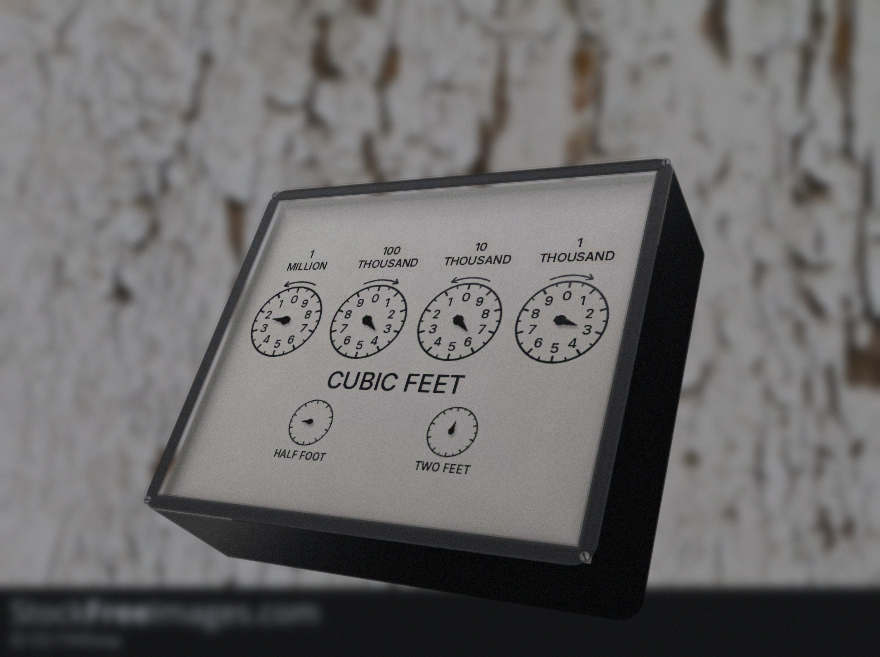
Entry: 236300 ft³
